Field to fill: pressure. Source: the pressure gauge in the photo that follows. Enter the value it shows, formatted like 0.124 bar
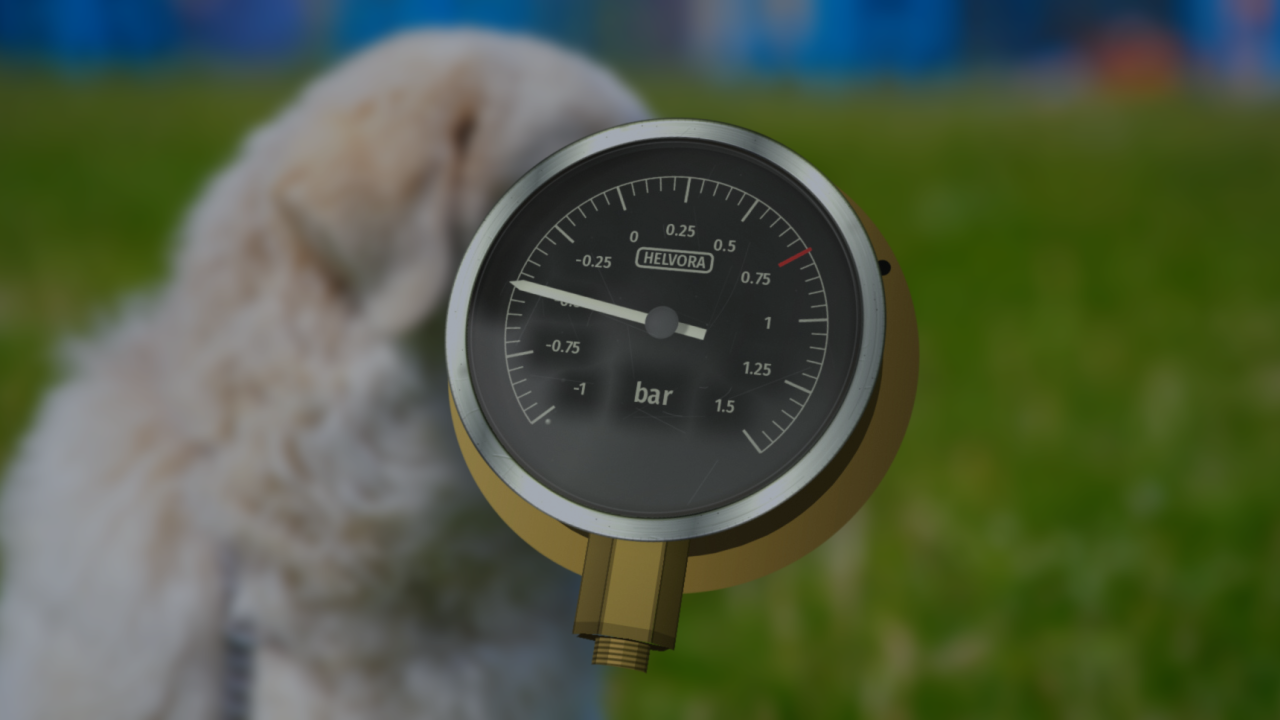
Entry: -0.5 bar
